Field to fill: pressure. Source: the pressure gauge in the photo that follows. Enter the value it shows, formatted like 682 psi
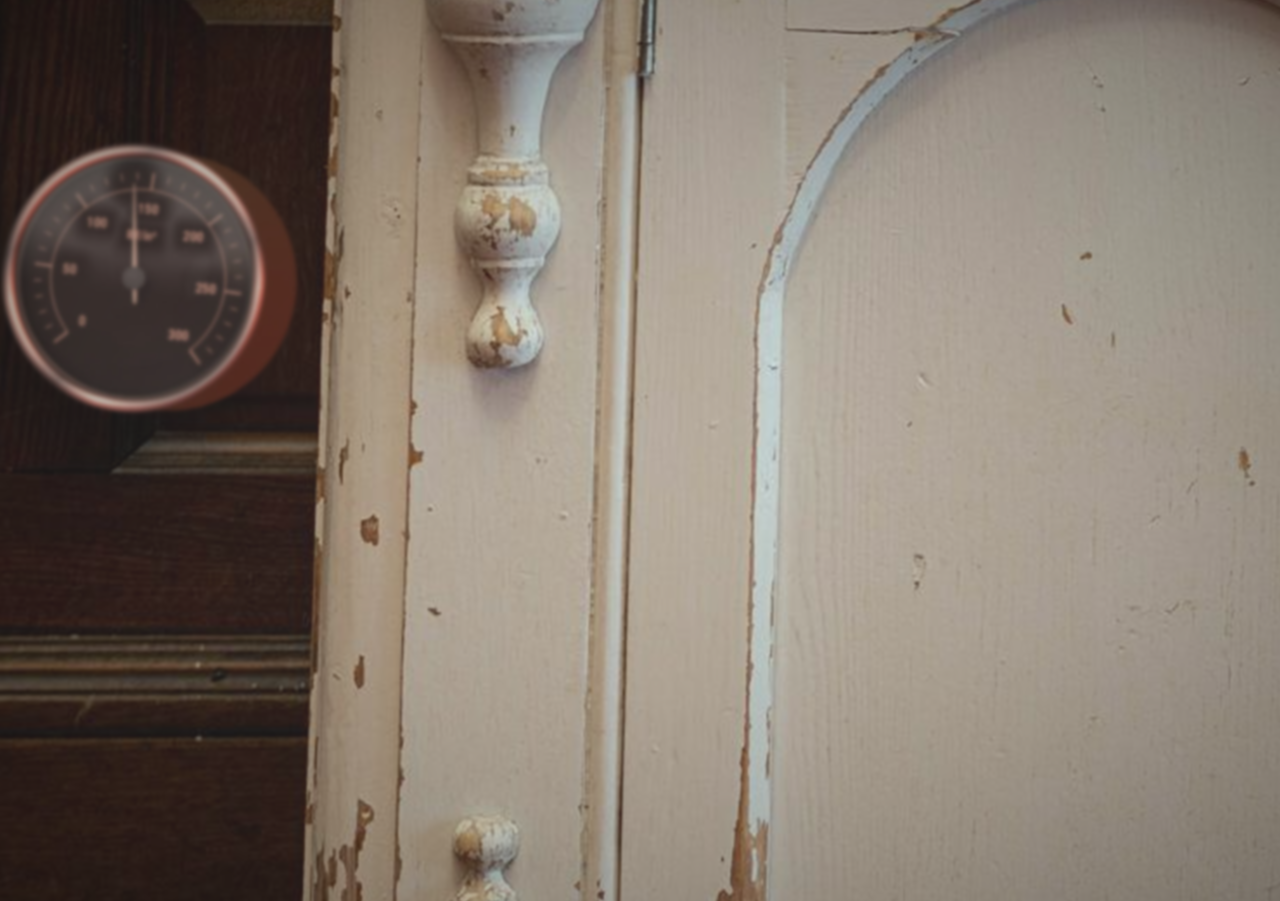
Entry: 140 psi
